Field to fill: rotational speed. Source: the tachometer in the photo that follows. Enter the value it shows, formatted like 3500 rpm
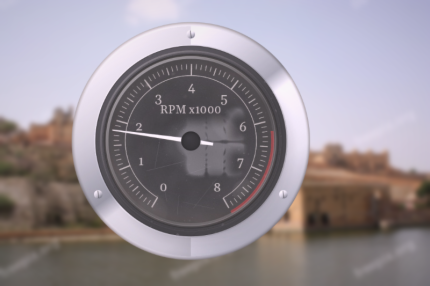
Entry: 1800 rpm
